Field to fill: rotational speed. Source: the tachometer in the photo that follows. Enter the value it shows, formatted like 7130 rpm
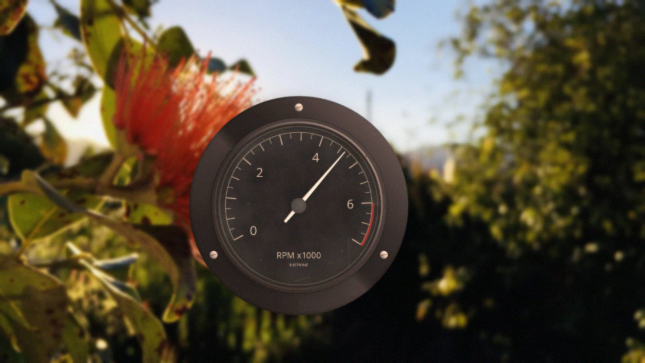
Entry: 4625 rpm
